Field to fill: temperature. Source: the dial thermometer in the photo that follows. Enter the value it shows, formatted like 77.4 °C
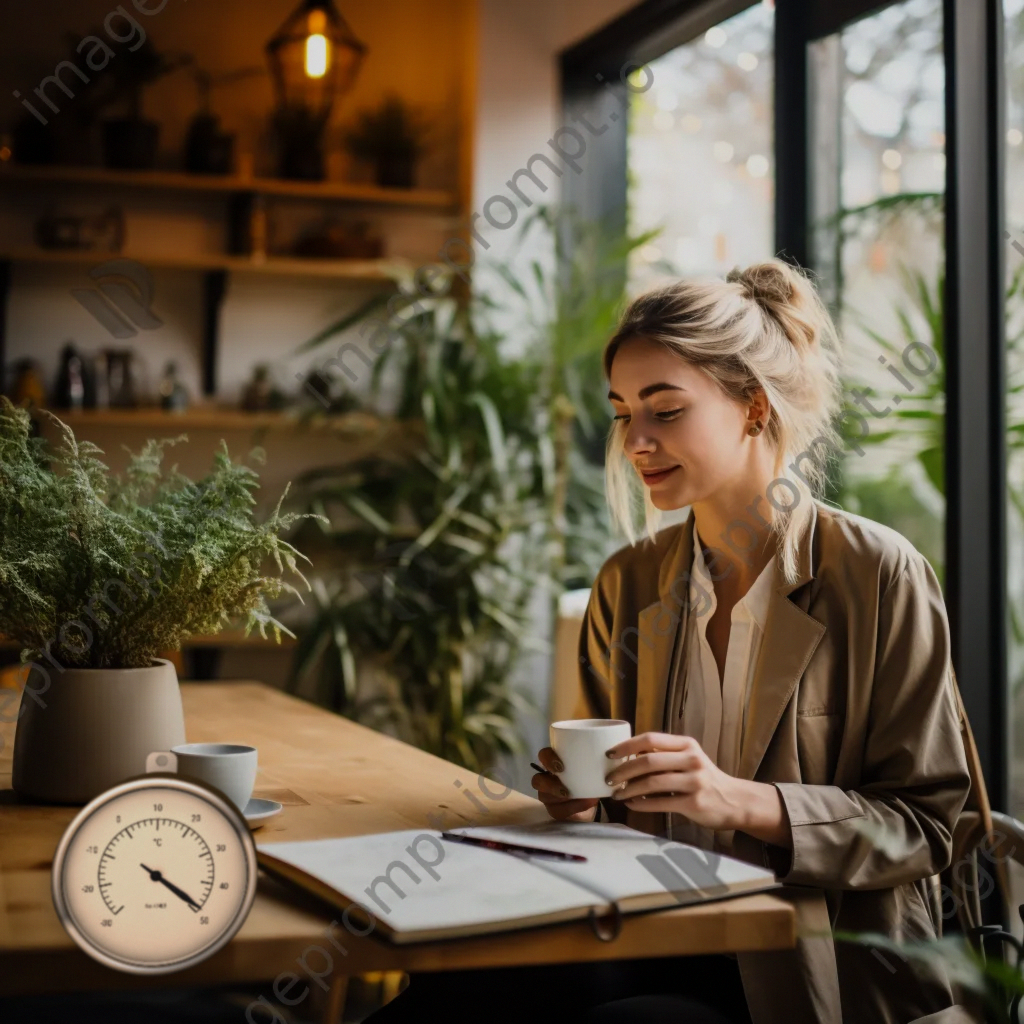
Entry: 48 °C
